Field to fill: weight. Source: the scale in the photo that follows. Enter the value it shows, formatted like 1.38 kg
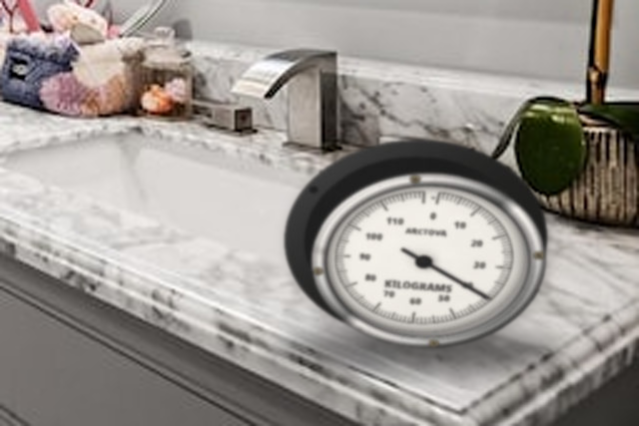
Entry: 40 kg
